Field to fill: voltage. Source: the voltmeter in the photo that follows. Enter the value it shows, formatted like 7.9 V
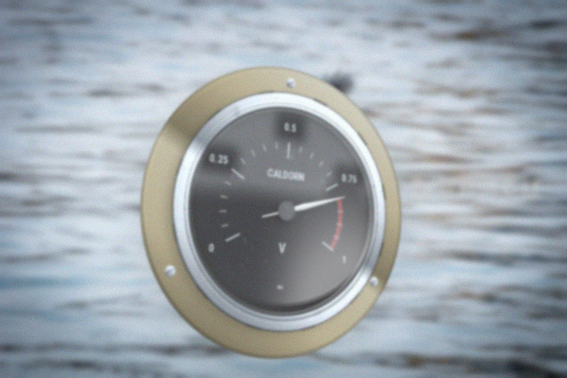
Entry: 0.8 V
